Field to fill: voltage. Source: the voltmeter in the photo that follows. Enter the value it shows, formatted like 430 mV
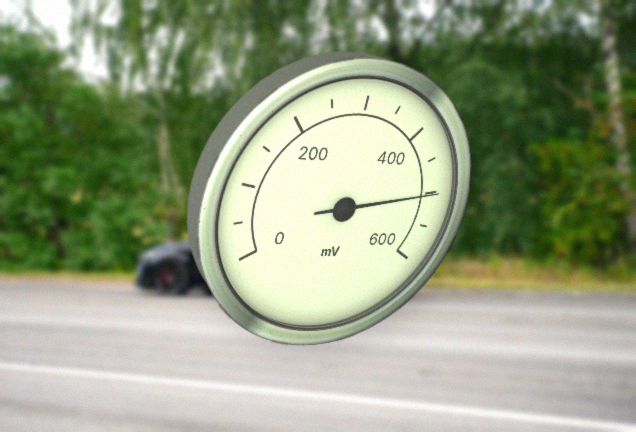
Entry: 500 mV
